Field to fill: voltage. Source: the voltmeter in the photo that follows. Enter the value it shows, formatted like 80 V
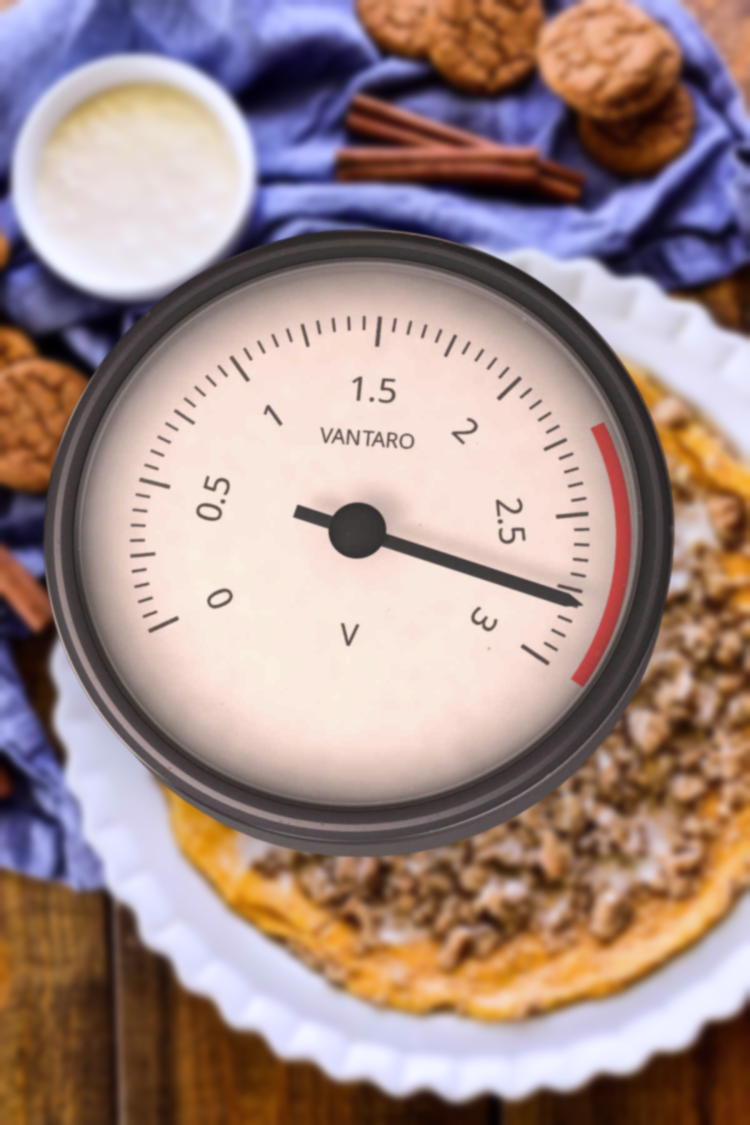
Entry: 2.8 V
